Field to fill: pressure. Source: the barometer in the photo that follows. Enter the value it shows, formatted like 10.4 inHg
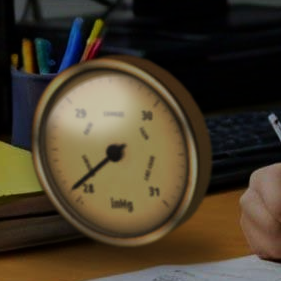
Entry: 28.1 inHg
